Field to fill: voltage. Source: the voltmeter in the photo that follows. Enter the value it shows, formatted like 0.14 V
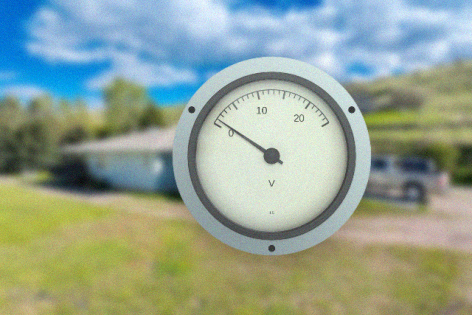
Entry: 1 V
